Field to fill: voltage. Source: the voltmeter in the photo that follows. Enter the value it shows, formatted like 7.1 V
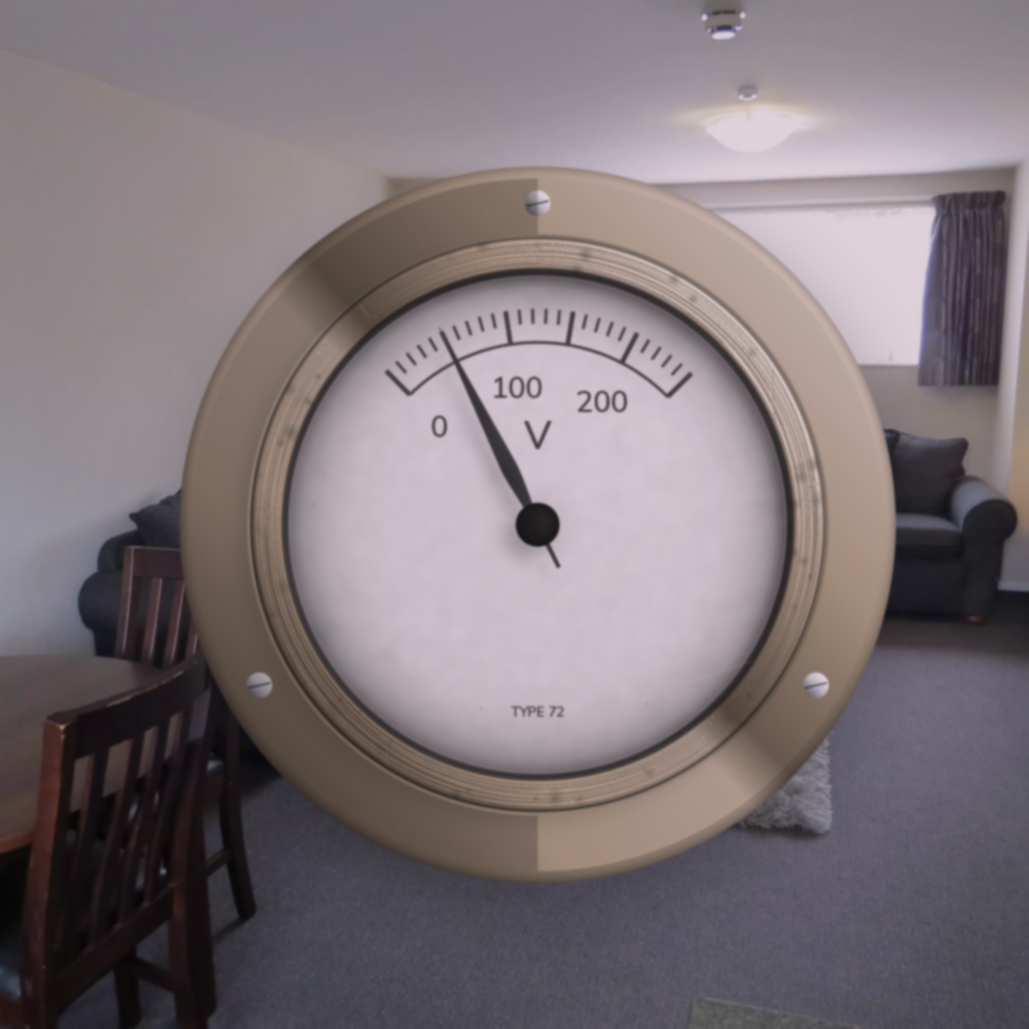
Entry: 50 V
